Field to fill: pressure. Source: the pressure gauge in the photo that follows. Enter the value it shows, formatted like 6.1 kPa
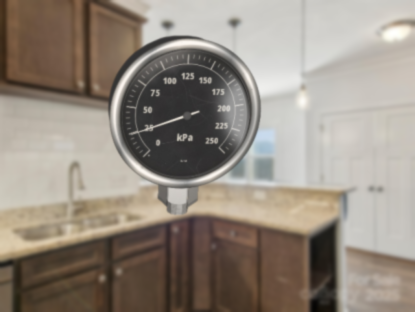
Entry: 25 kPa
